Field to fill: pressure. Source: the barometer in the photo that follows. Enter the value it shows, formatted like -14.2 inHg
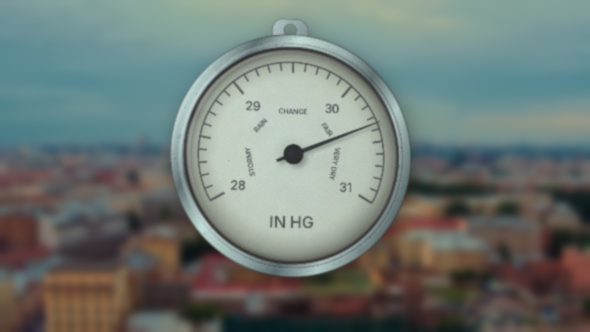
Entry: 30.35 inHg
